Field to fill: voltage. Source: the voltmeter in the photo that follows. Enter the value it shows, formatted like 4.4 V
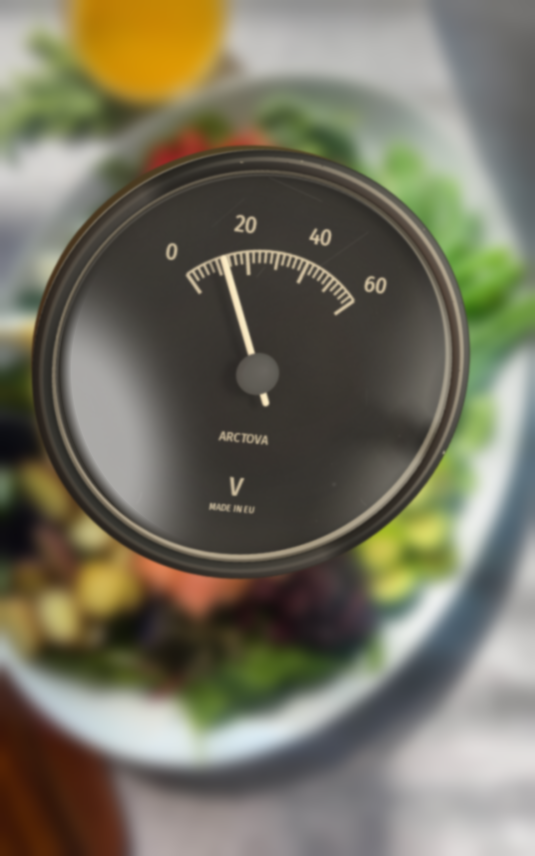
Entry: 12 V
